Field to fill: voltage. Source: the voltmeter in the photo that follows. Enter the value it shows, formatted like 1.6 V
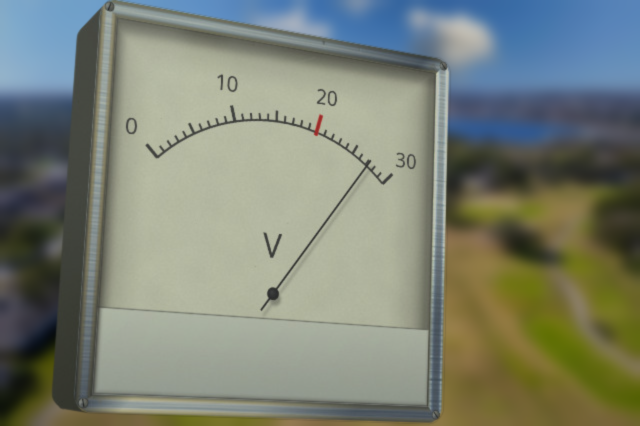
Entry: 27 V
